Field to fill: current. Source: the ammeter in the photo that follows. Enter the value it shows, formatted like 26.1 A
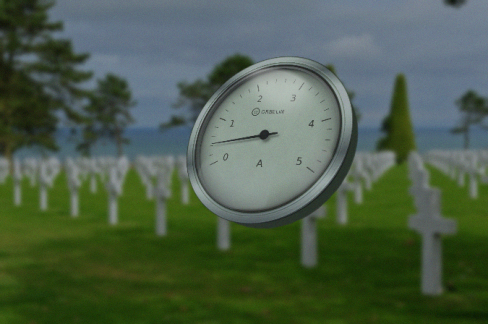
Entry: 0.4 A
